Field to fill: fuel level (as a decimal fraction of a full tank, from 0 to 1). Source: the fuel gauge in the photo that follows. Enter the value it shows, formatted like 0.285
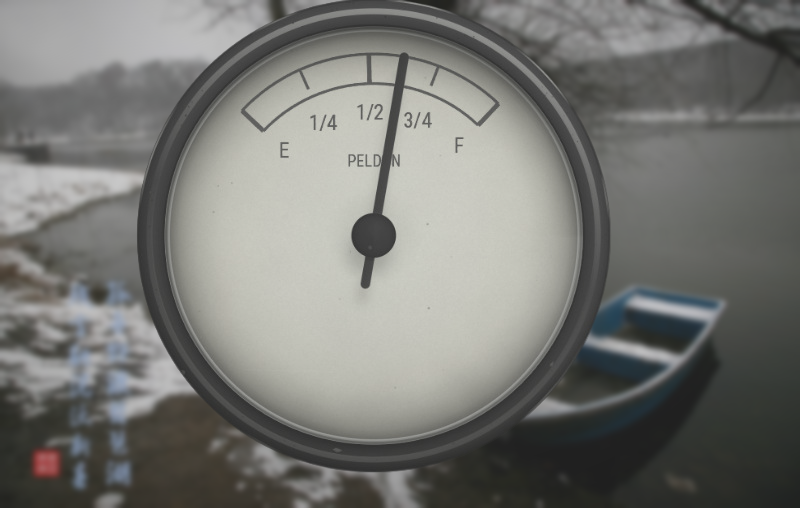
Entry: 0.625
